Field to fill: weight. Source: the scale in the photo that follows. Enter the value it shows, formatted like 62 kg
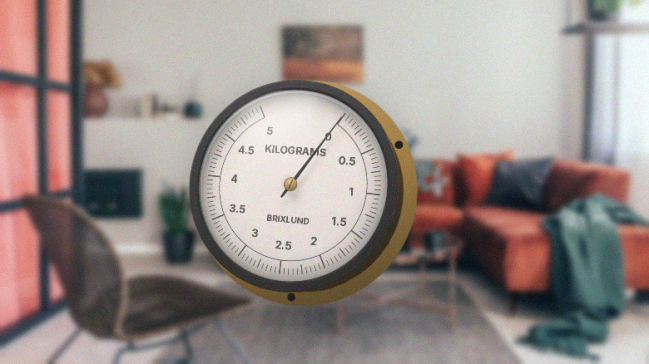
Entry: 0 kg
